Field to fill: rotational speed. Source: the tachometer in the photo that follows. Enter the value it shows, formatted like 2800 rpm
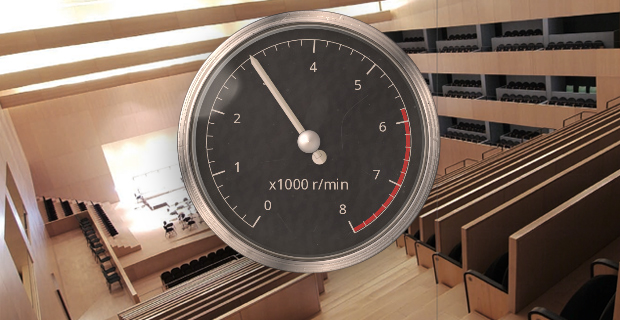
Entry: 3000 rpm
